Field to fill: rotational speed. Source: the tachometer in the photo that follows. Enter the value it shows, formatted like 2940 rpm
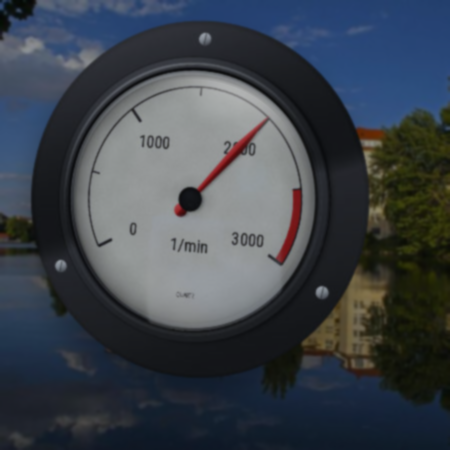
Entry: 2000 rpm
